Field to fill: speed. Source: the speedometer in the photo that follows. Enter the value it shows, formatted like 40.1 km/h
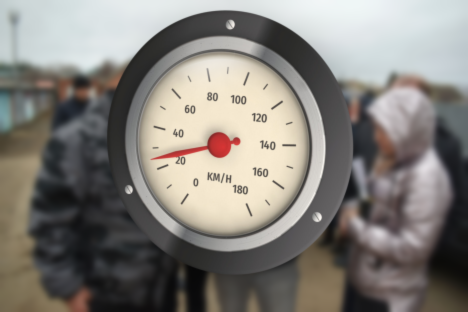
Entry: 25 km/h
